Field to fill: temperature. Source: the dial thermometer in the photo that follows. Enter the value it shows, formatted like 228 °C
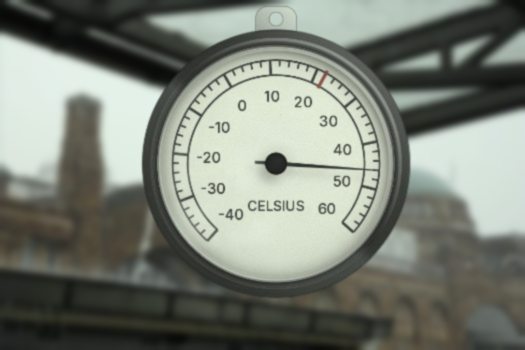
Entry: 46 °C
